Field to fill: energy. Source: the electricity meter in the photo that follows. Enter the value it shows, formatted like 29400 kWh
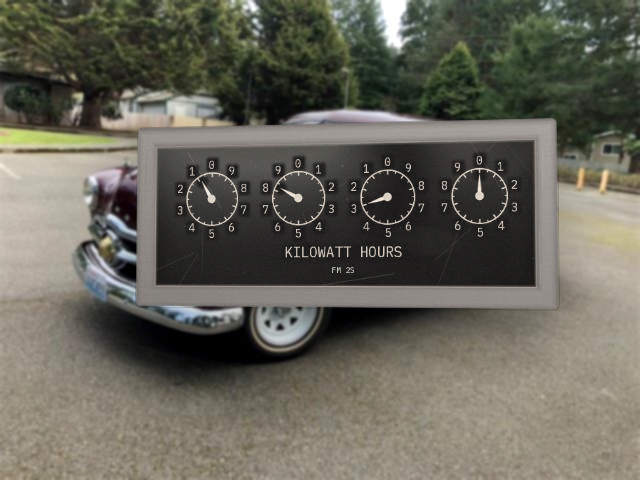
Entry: 830 kWh
